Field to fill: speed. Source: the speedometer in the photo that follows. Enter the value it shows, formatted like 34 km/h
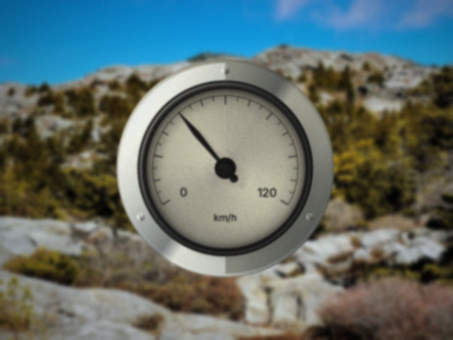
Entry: 40 km/h
